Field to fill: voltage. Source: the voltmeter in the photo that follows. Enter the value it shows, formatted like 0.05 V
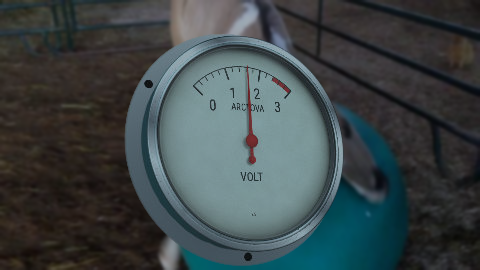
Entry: 1.6 V
